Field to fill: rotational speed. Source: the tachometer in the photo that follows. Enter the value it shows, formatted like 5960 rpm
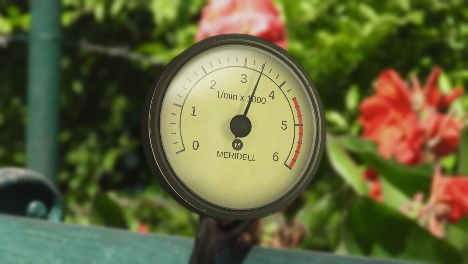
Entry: 3400 rpm
